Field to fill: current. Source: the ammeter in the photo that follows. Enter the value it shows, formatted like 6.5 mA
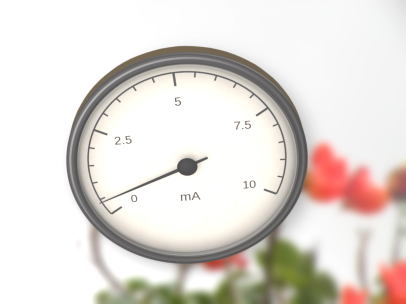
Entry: 0.5 mA
